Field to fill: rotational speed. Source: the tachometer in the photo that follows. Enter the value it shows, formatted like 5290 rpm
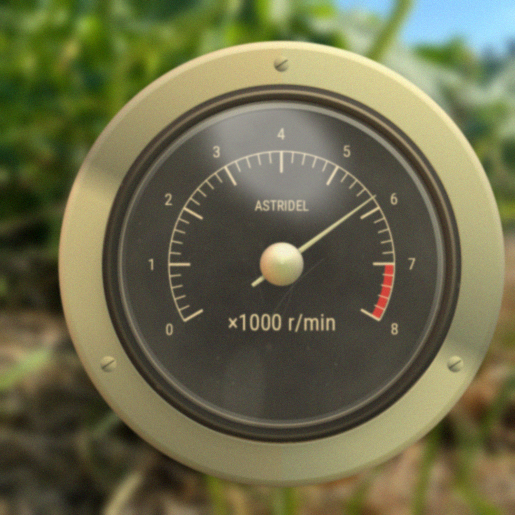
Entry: 5800 rpm
